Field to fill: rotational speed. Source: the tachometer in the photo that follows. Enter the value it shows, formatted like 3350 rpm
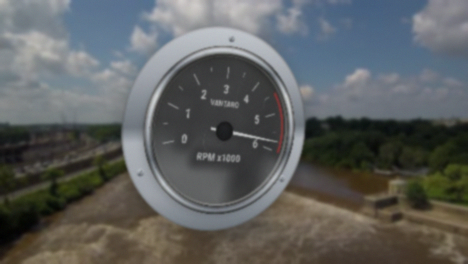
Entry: 5750 rpm
